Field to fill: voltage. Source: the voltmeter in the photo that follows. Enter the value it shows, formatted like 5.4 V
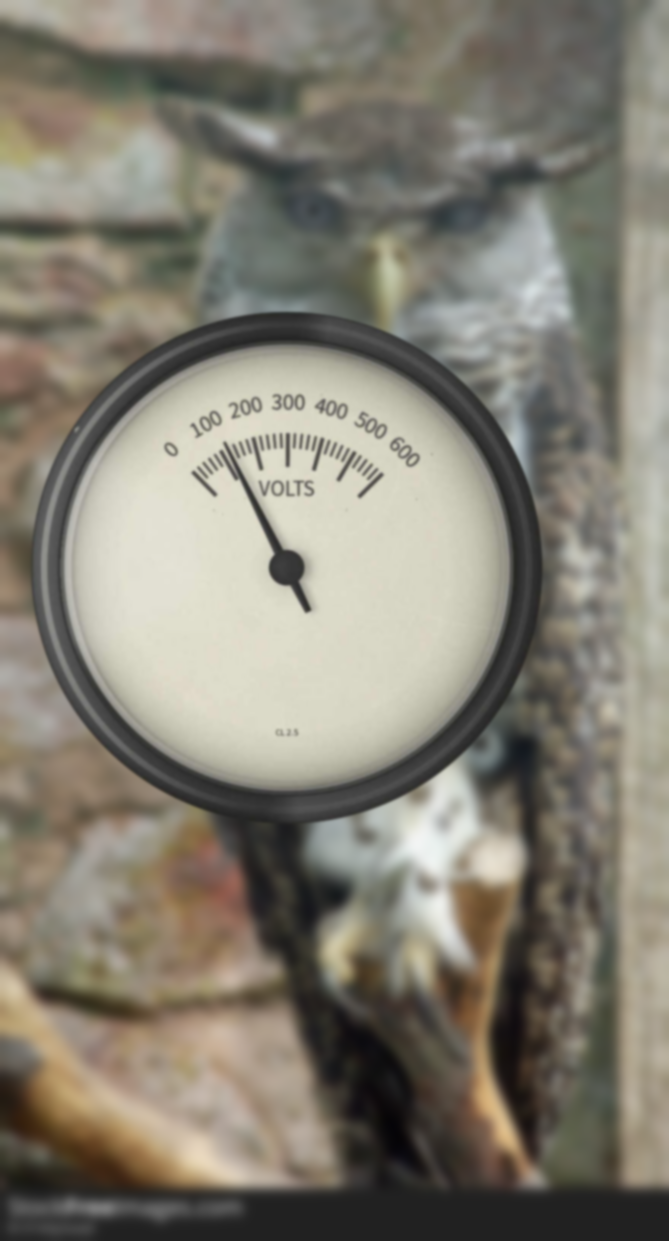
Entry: 120 V
